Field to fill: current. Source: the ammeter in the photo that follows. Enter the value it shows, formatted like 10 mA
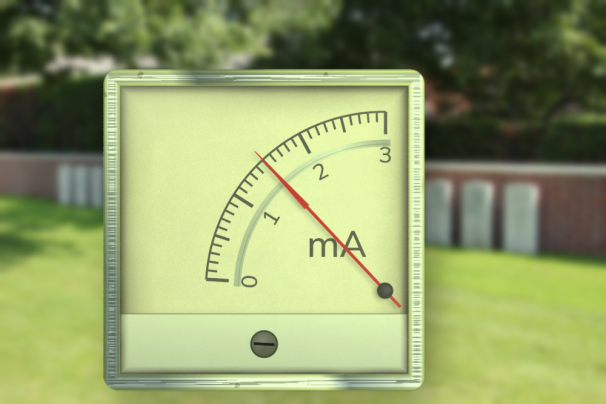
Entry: 1.5 mA
